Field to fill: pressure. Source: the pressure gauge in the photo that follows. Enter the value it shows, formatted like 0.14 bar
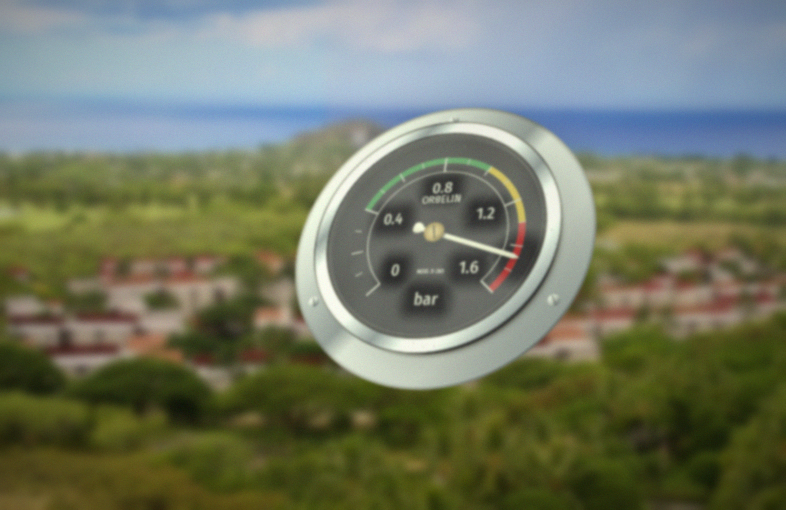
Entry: 1.45 bar
